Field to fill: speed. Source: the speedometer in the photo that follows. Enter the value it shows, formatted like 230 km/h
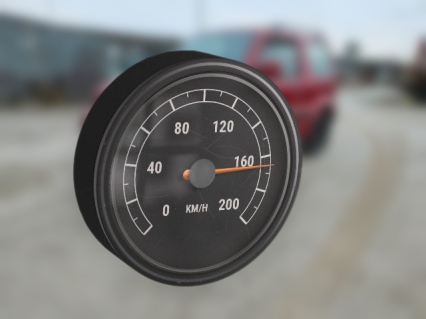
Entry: 165 km/h
